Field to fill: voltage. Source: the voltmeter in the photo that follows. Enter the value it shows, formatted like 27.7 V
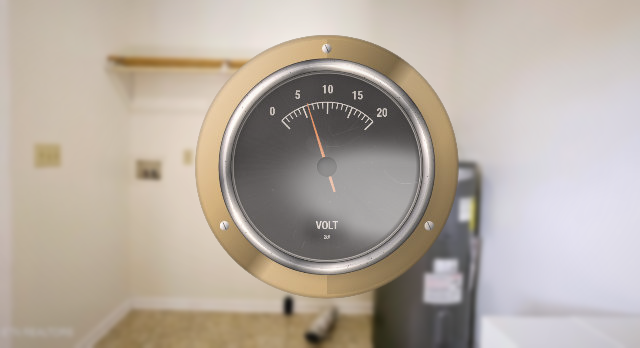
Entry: 6 V
